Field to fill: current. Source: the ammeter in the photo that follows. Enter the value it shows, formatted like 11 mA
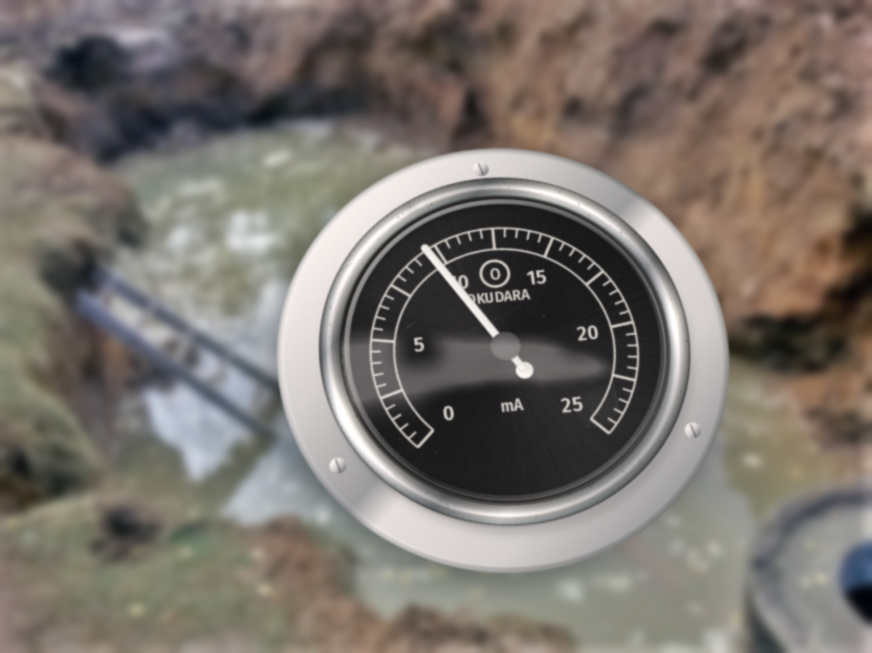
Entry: 9.5 mA
